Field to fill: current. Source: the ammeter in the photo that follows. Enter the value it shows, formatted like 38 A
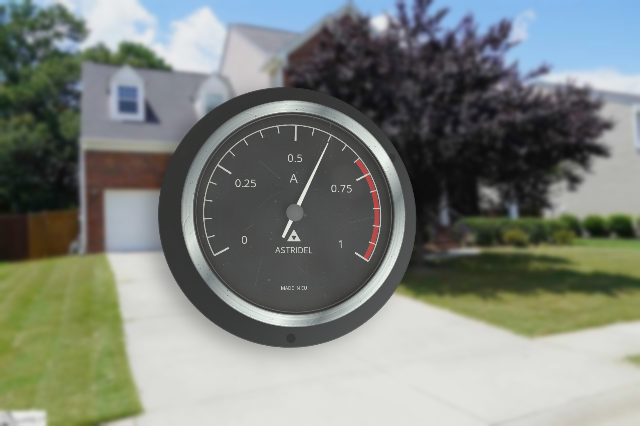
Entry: 0.6 A
